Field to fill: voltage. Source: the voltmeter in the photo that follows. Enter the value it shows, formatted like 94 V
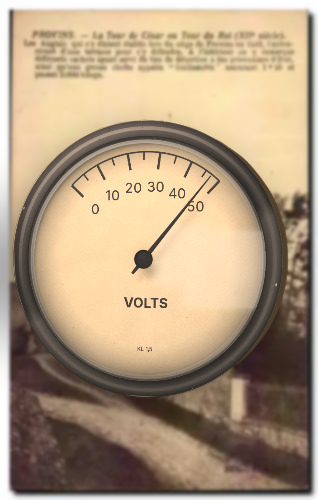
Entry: 47.5 V
